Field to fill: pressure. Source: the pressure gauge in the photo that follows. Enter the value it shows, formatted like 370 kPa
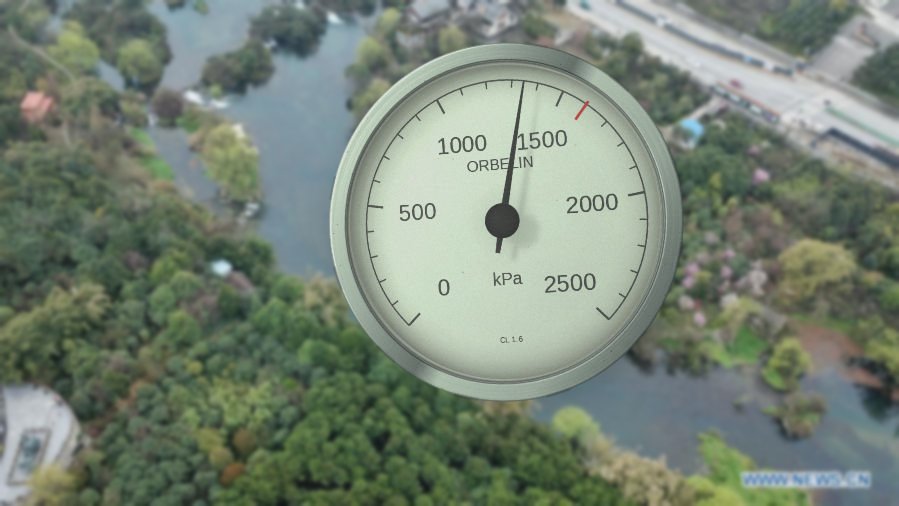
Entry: 1350 kPa
